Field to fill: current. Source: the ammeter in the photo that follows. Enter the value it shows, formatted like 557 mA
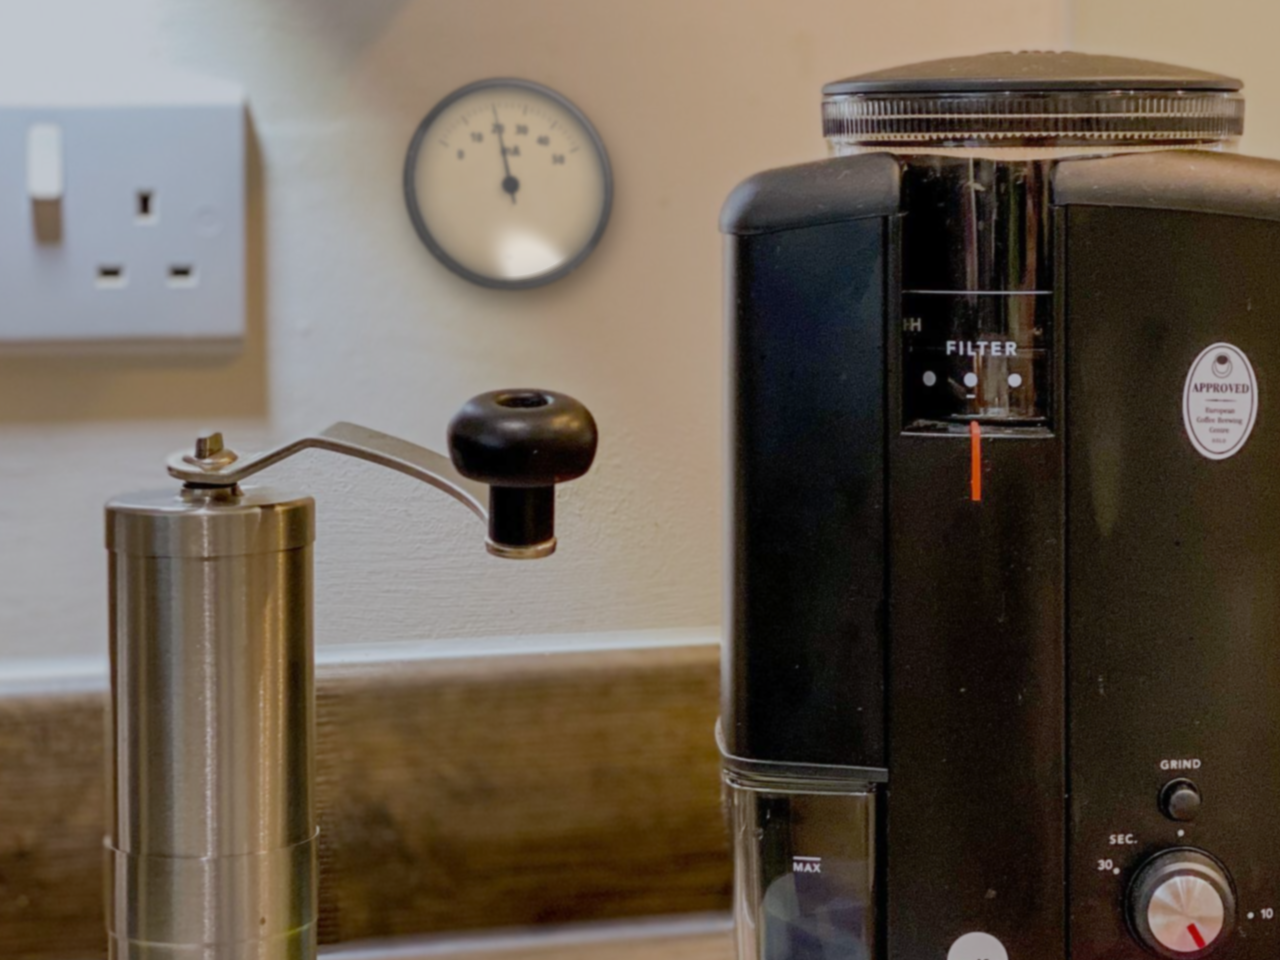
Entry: 20 mA
